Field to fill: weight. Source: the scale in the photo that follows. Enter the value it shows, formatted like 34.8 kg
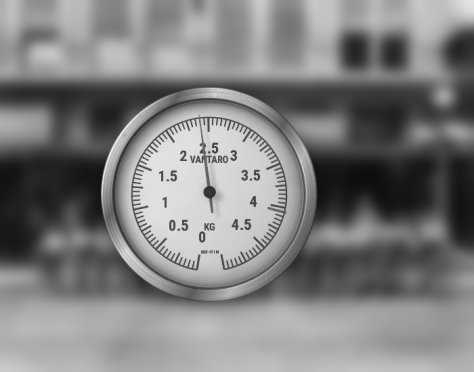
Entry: 2.4 kg
